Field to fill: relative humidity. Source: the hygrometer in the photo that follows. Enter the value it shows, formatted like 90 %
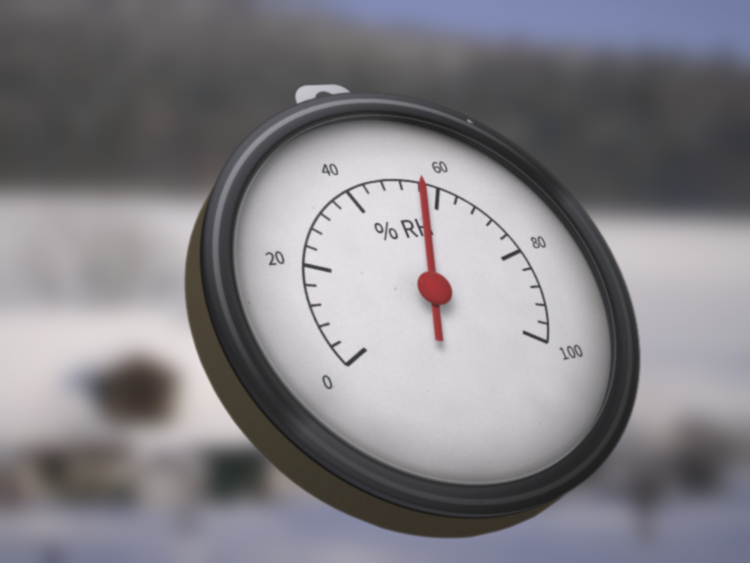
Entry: 56 %
